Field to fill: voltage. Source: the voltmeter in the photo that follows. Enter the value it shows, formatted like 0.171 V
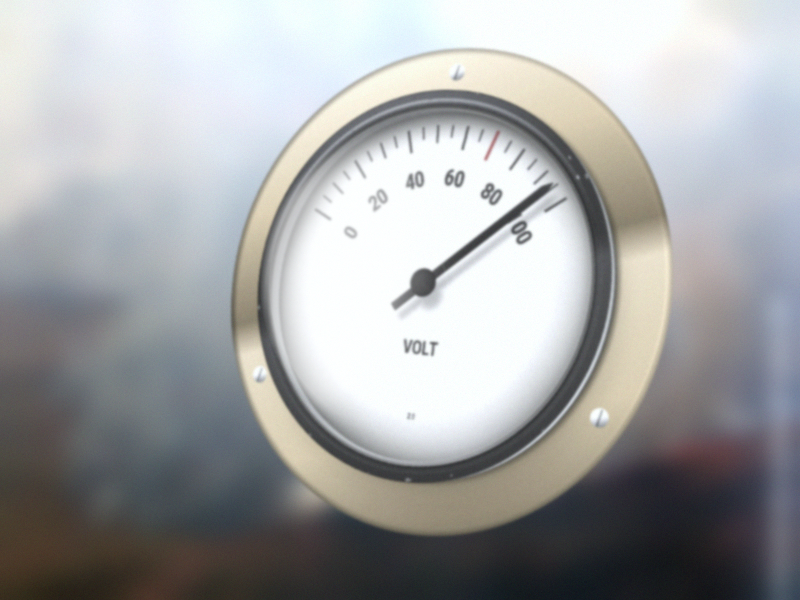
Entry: 95 V
